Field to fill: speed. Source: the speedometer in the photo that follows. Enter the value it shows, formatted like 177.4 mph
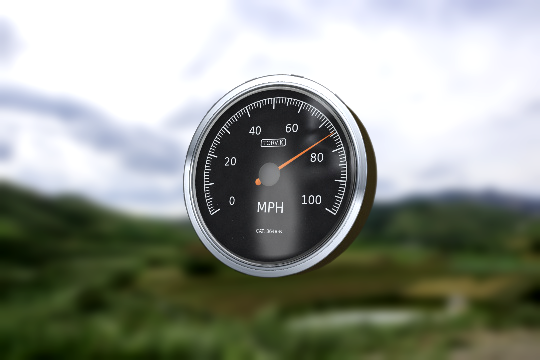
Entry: 75 mph
